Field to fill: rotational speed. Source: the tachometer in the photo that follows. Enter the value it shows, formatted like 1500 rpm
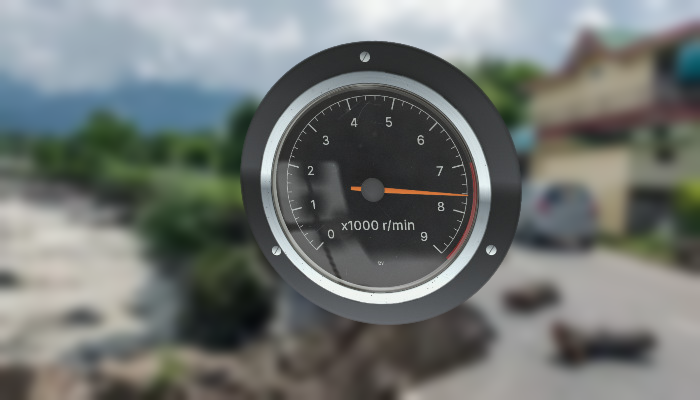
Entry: 7600 rpm
